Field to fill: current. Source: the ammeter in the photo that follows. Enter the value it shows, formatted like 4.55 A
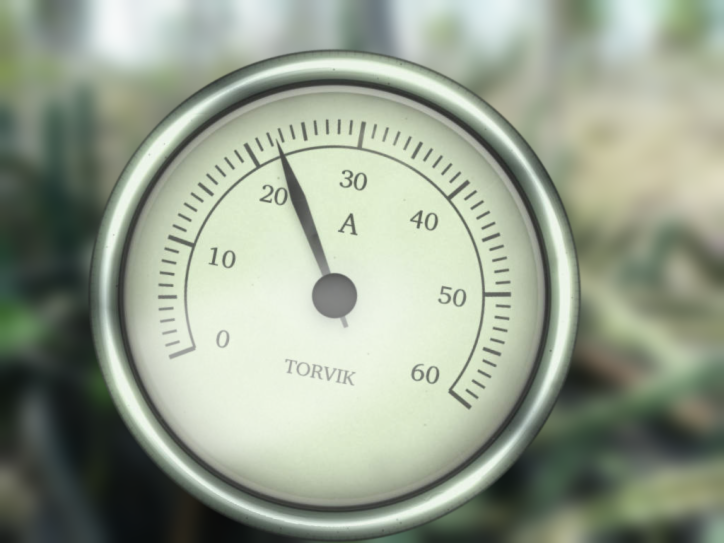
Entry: 22.5 A
